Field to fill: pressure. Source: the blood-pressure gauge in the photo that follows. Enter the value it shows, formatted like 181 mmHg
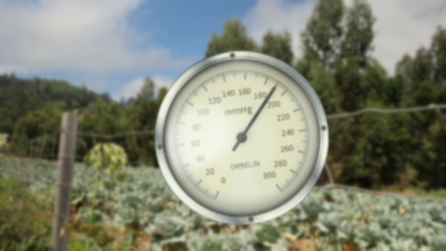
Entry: 190 mmHg
